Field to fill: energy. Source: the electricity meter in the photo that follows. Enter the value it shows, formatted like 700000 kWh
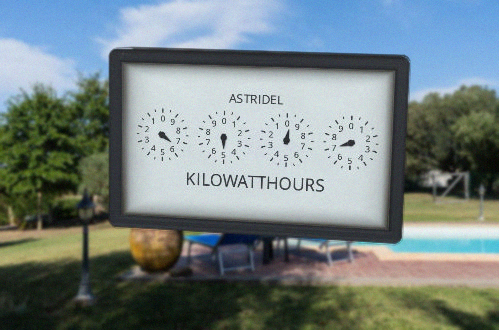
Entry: 6497 kWh
